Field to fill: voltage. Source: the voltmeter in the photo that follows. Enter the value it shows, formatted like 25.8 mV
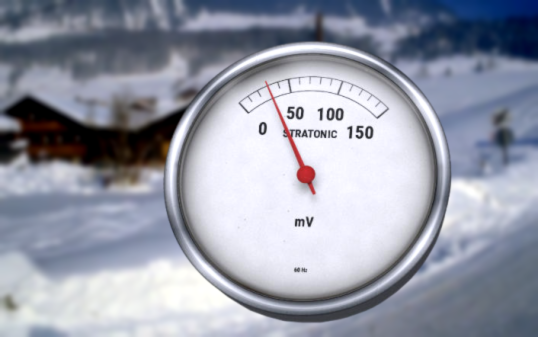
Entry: 30 mV
